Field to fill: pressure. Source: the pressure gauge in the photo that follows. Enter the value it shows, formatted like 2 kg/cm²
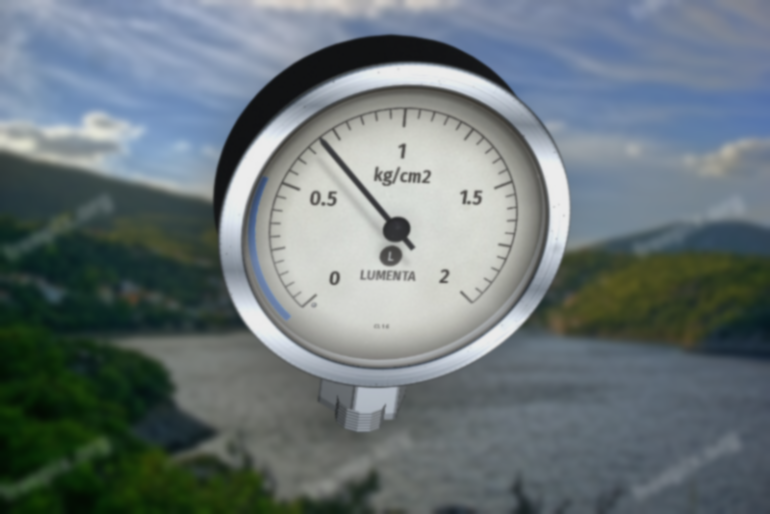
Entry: 0.7 kg/cm²
